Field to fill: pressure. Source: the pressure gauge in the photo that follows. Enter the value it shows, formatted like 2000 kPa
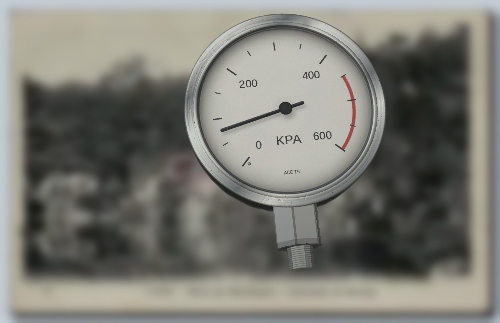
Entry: 75 kPa
